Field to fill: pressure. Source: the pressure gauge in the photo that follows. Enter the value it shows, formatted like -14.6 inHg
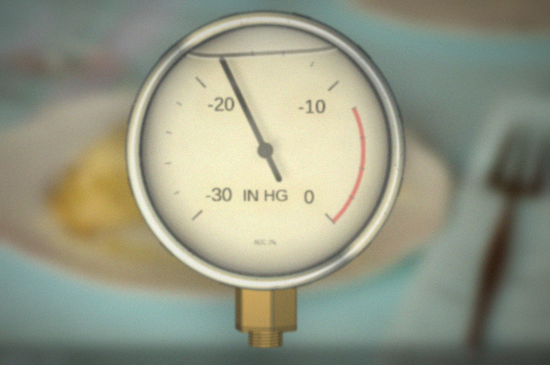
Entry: -18 inHg
